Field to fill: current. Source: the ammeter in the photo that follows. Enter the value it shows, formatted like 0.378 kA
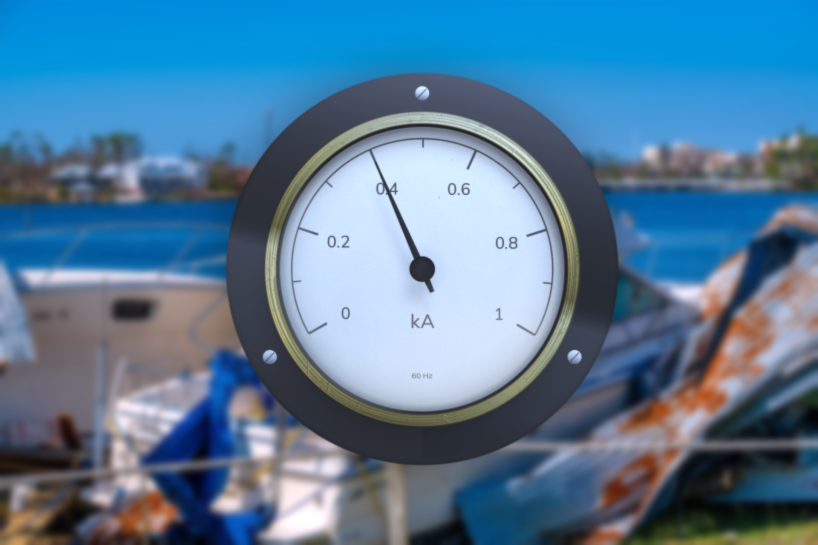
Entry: 0.4 kA
